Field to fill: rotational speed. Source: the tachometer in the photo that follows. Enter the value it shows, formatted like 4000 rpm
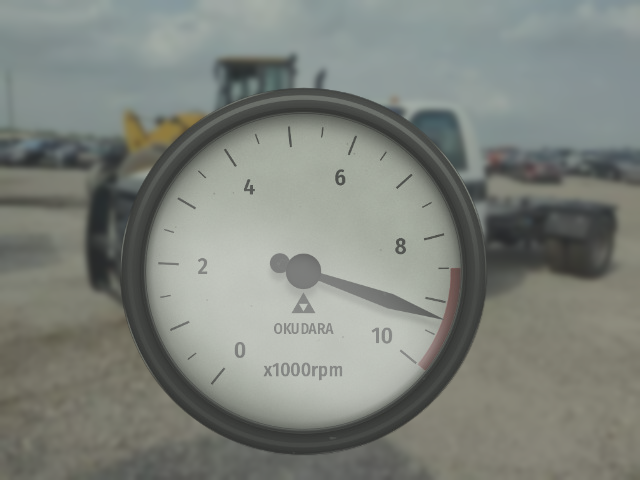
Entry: 9250 rpm
